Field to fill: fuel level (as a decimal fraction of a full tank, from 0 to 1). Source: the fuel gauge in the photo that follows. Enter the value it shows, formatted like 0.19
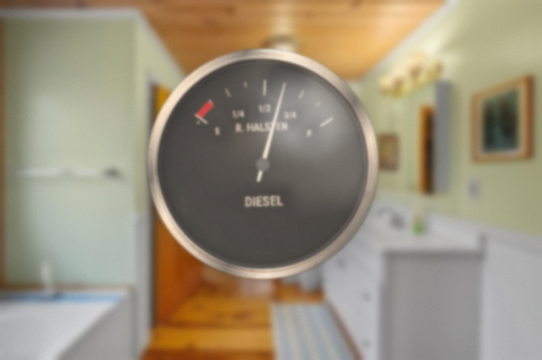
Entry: 0.625
